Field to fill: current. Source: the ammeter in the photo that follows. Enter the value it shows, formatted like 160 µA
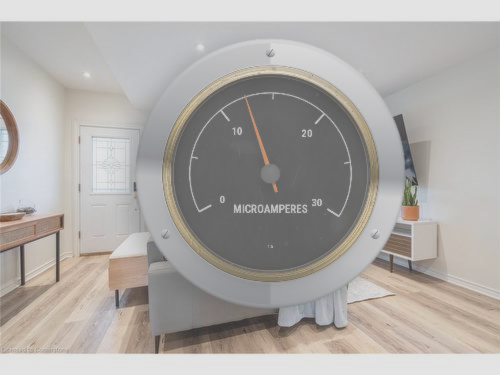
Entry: 12.5 µA
